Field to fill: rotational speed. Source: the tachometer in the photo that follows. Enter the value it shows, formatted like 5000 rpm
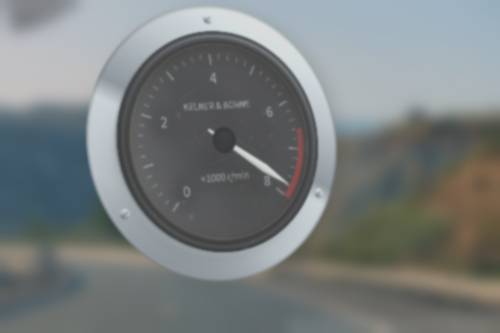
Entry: 7800 rpm
